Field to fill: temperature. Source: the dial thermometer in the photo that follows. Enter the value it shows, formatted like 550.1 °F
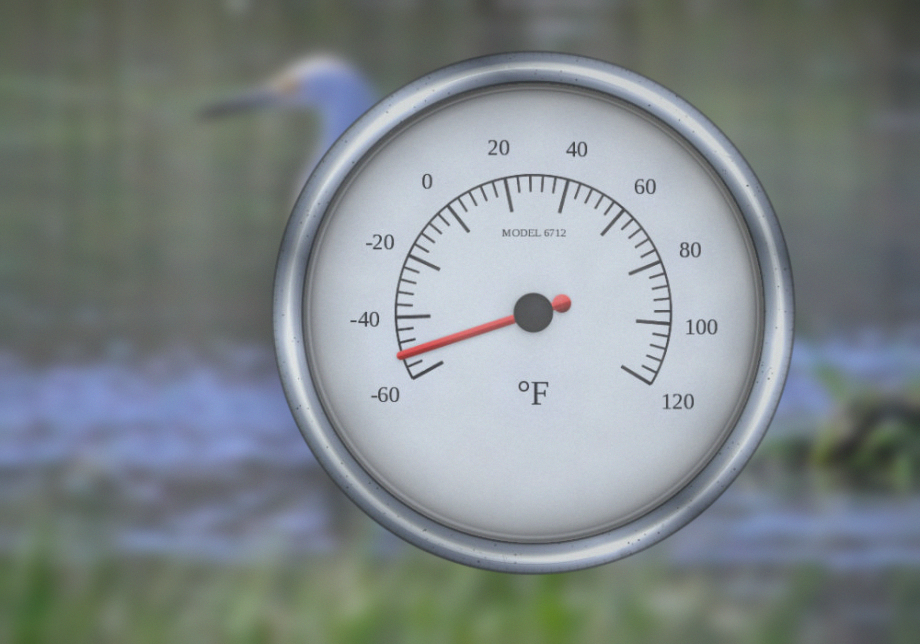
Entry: -52 °F
